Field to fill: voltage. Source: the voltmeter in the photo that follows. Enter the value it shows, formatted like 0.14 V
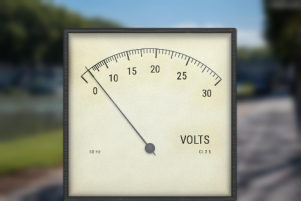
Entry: 5 V
